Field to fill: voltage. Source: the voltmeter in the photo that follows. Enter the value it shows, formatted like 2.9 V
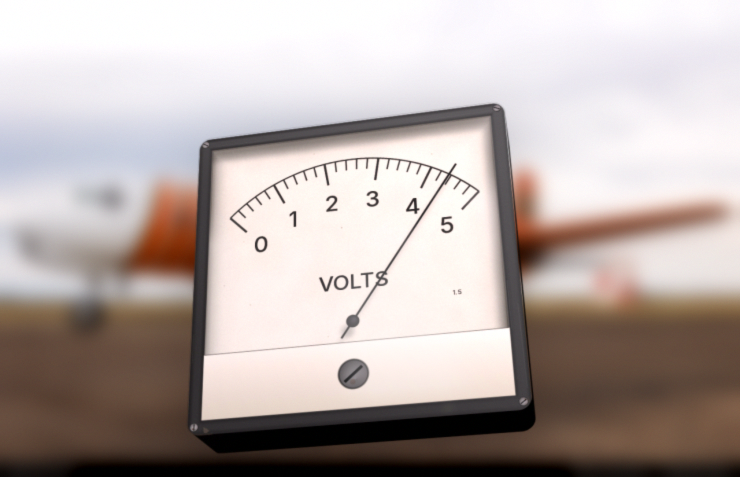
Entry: 4.4 V
